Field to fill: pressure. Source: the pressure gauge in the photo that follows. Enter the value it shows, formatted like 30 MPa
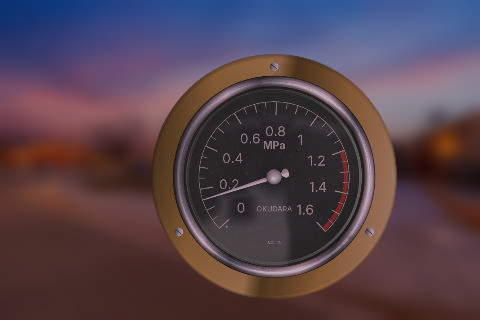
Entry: 0.15 MPa
